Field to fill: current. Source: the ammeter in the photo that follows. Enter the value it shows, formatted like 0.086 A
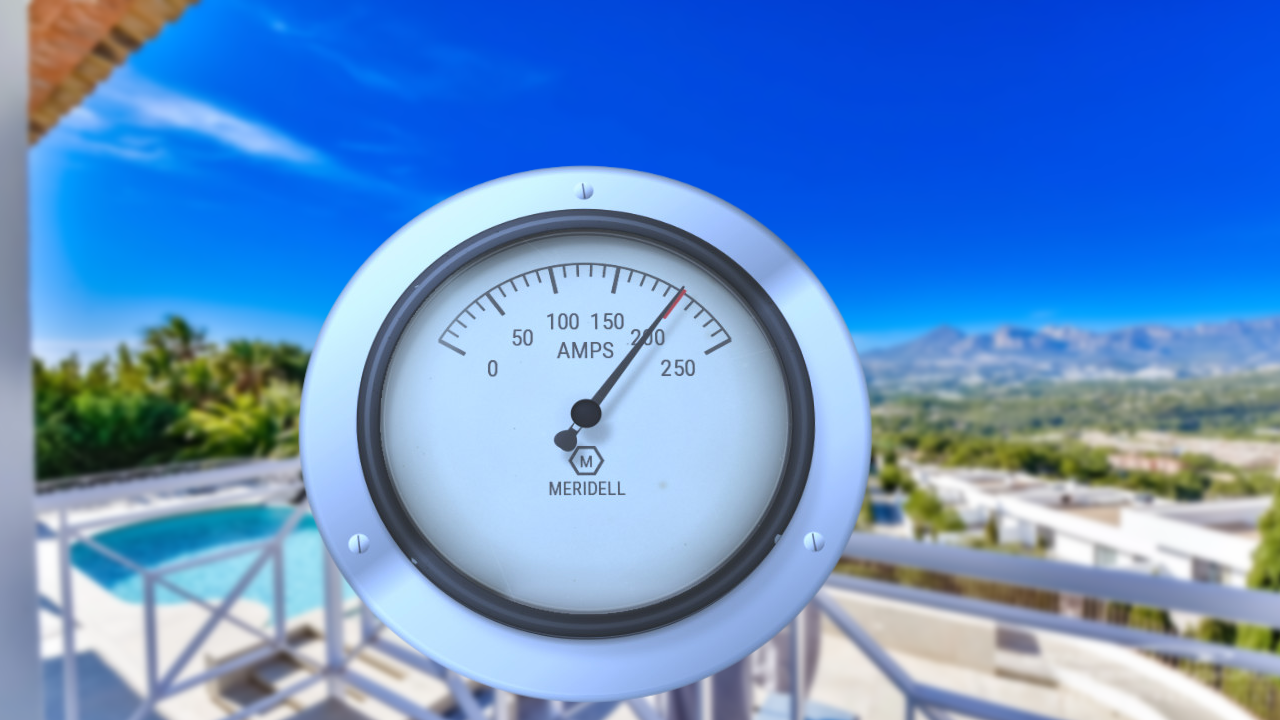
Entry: 200 A
